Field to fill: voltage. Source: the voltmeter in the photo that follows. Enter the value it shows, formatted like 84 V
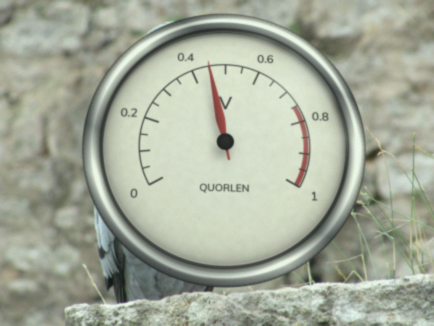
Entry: 0.45 V
